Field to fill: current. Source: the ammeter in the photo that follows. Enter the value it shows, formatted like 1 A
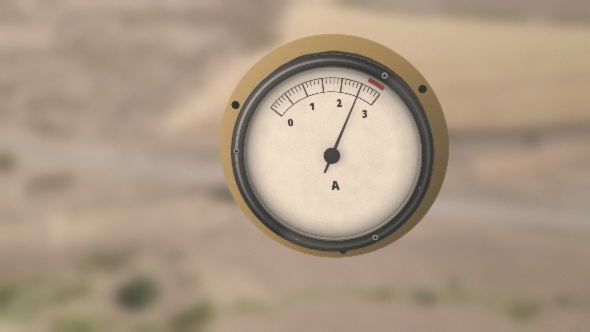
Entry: 2.5 A
